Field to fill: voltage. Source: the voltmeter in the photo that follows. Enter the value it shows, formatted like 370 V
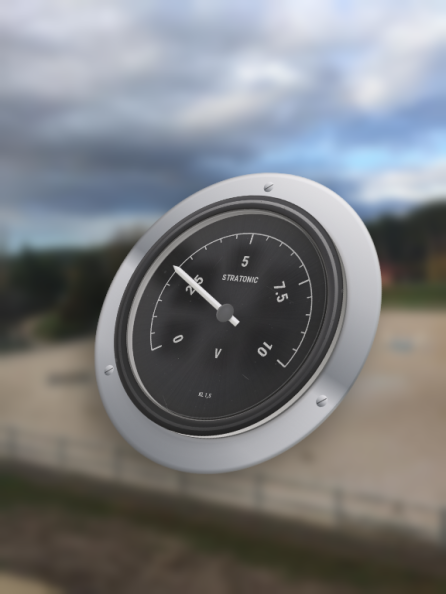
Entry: 2.5 V
